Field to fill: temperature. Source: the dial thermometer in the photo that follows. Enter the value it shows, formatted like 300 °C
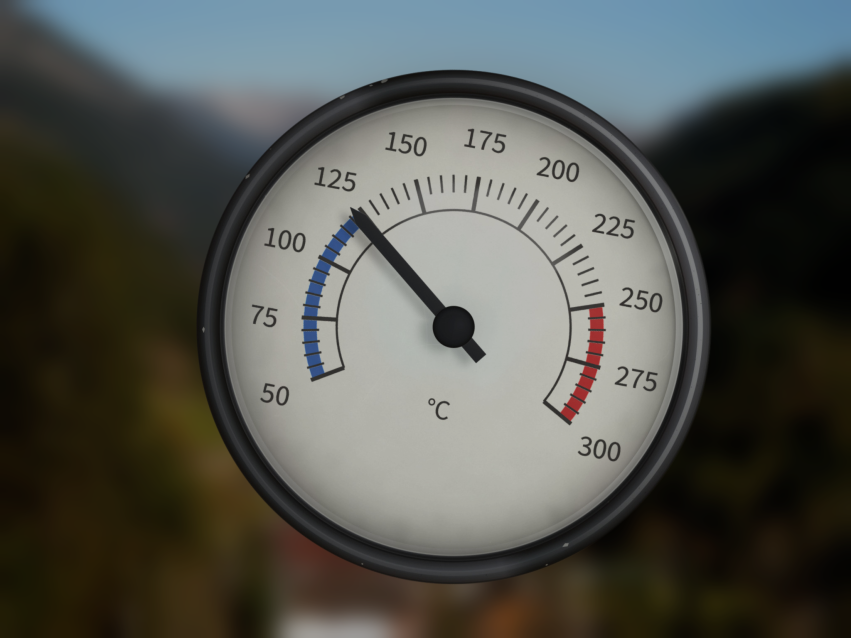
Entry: 122.5 °C
